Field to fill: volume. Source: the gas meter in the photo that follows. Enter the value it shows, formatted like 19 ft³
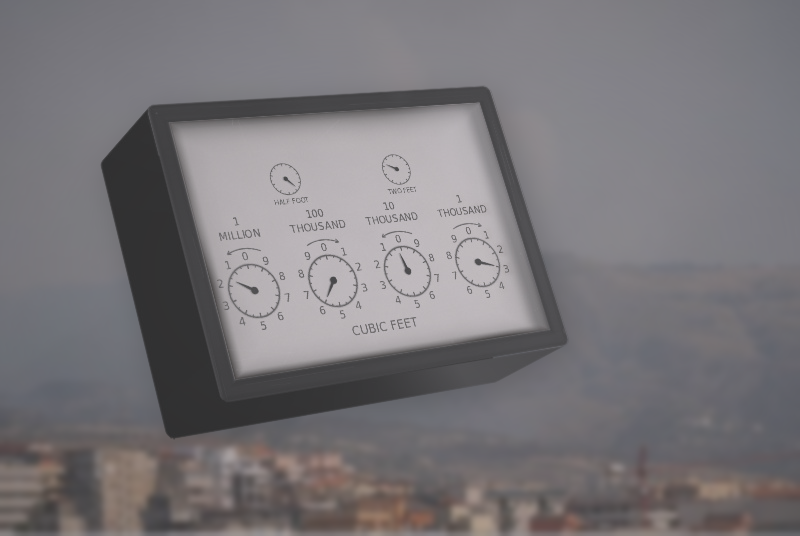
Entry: 160300 ft³
